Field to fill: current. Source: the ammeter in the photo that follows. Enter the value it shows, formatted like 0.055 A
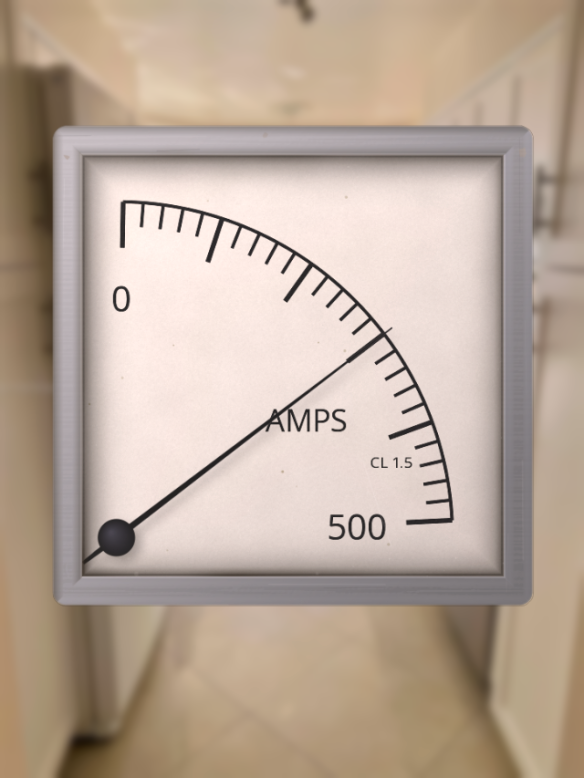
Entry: 300 A
